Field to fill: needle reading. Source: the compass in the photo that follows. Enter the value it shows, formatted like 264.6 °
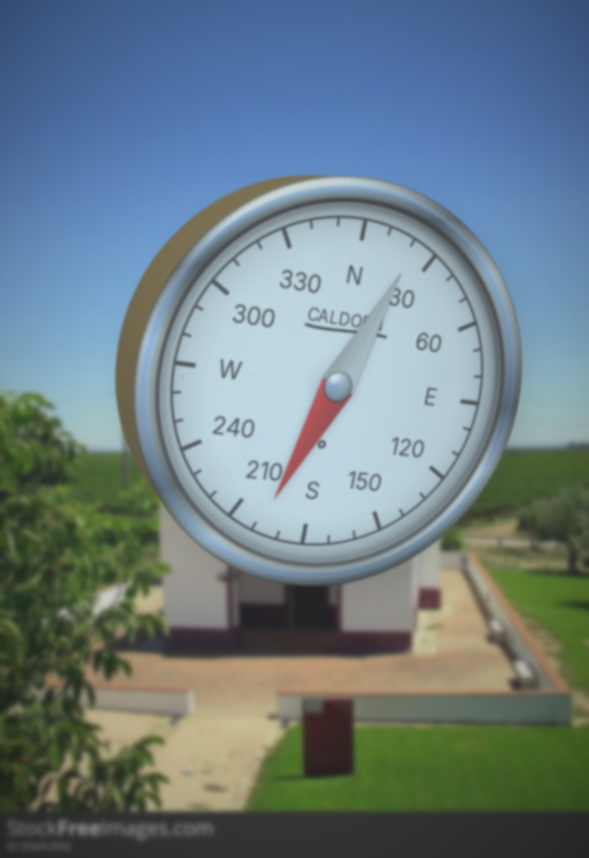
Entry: 200 °
